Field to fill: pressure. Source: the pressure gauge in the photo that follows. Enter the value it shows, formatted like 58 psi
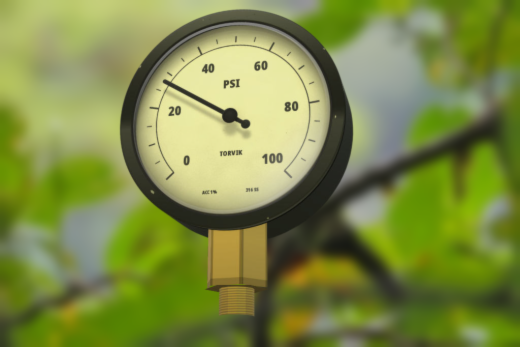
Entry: 27.5 psi
